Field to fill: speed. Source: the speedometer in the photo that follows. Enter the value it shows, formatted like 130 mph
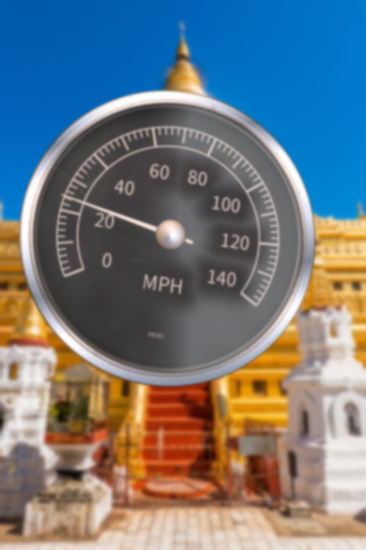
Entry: 24 mph
